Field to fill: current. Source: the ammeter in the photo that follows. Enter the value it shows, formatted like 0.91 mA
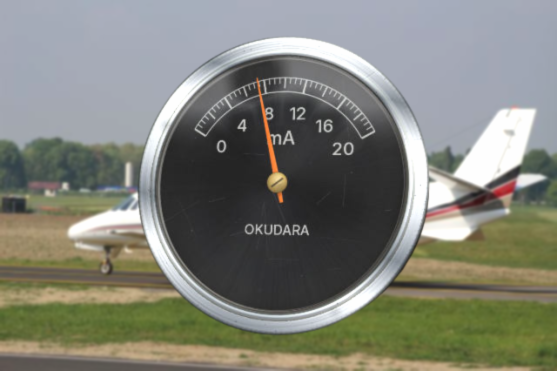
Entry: 7.5 mA
